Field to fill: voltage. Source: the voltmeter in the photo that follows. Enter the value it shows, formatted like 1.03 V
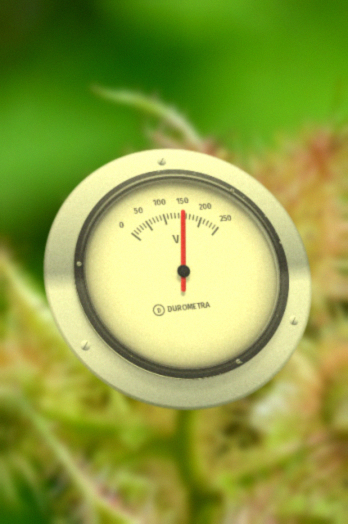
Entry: 150 V
